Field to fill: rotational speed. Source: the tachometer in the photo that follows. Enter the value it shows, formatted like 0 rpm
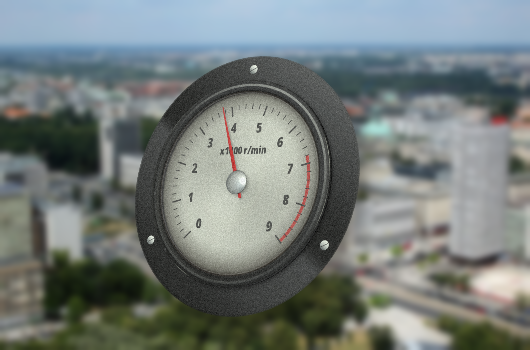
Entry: 3800 rpm
